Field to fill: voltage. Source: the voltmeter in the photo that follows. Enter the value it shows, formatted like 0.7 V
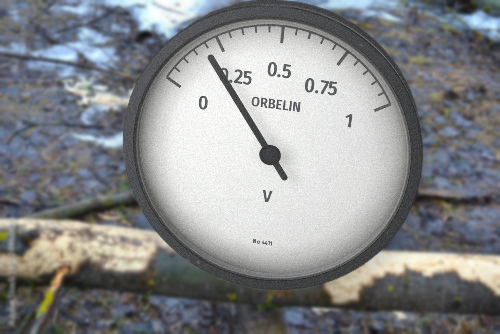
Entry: 0.2 V
